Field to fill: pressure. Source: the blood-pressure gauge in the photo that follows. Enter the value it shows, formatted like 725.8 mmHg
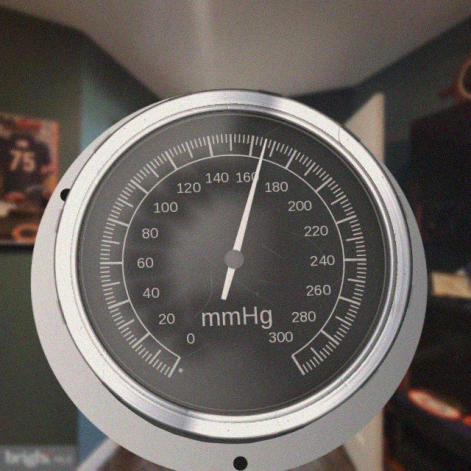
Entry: 166 mmHg
